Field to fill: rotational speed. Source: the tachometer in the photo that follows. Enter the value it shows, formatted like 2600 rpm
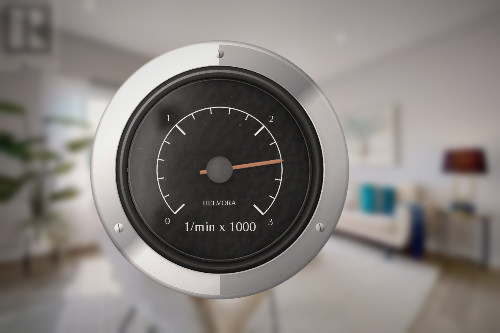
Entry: 2400 rpm
